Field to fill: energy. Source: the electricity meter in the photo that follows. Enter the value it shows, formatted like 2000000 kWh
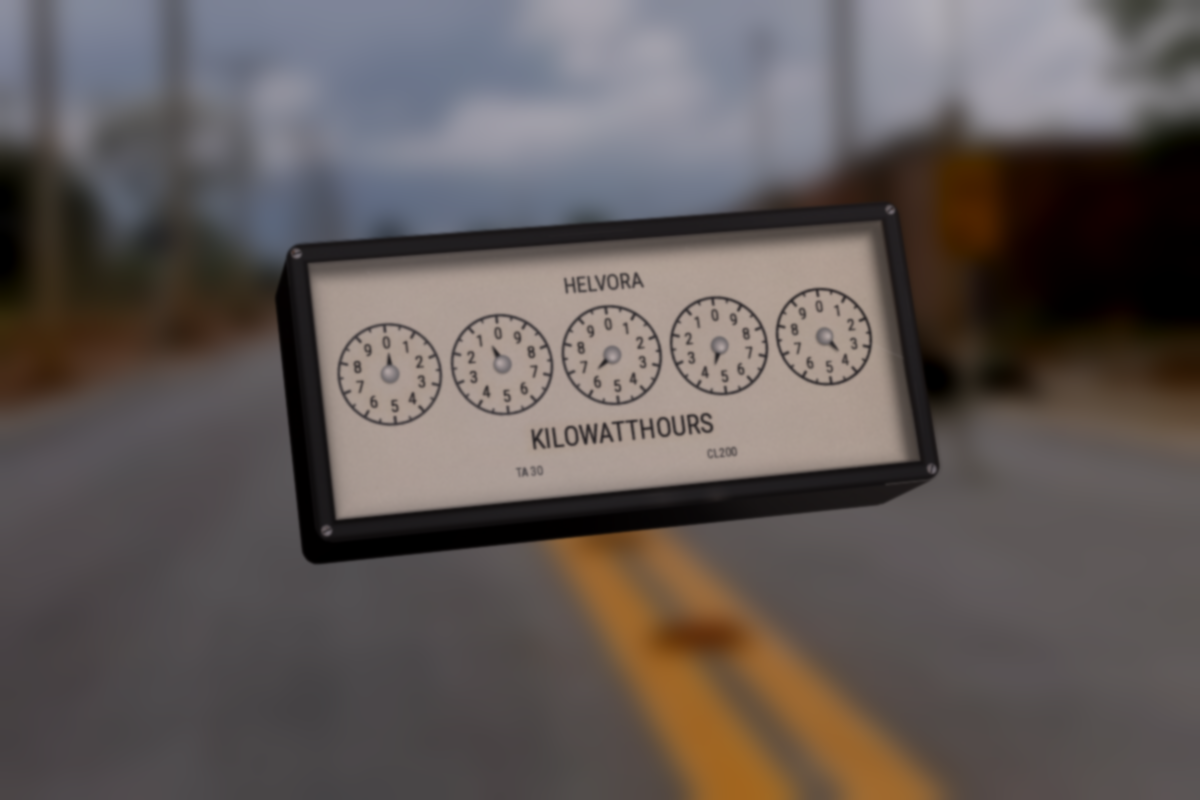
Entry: 644 kWh
